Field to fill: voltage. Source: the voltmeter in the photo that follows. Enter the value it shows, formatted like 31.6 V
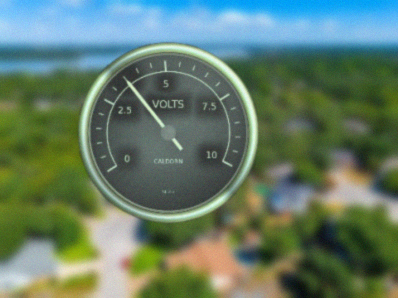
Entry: 3.5 V
